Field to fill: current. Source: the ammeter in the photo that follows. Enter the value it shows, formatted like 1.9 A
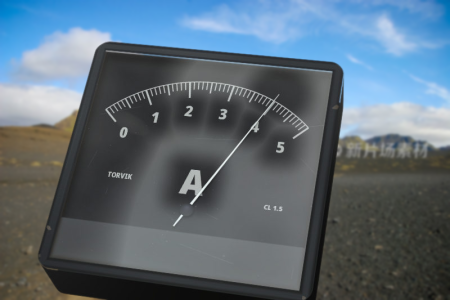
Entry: 4 A
